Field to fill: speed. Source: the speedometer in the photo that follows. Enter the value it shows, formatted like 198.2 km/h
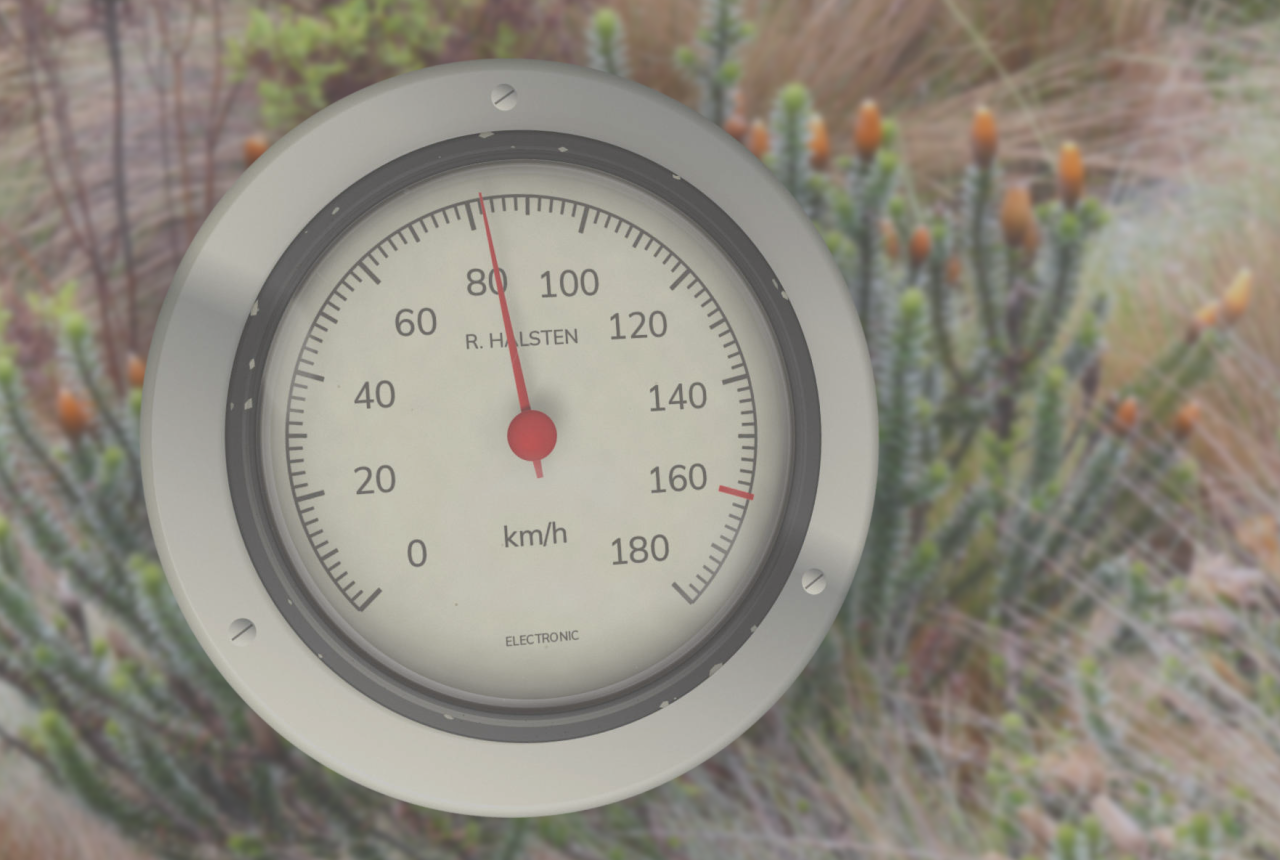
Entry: 82 km/h
